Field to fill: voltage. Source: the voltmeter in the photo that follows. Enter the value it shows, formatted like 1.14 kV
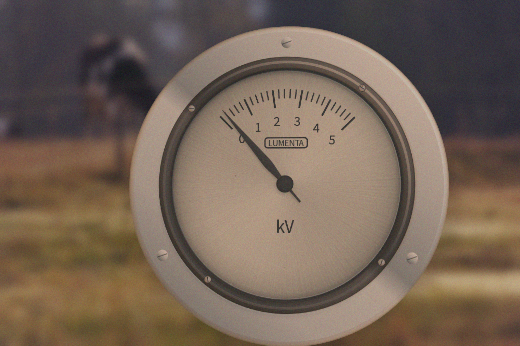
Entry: 0.2 kV
